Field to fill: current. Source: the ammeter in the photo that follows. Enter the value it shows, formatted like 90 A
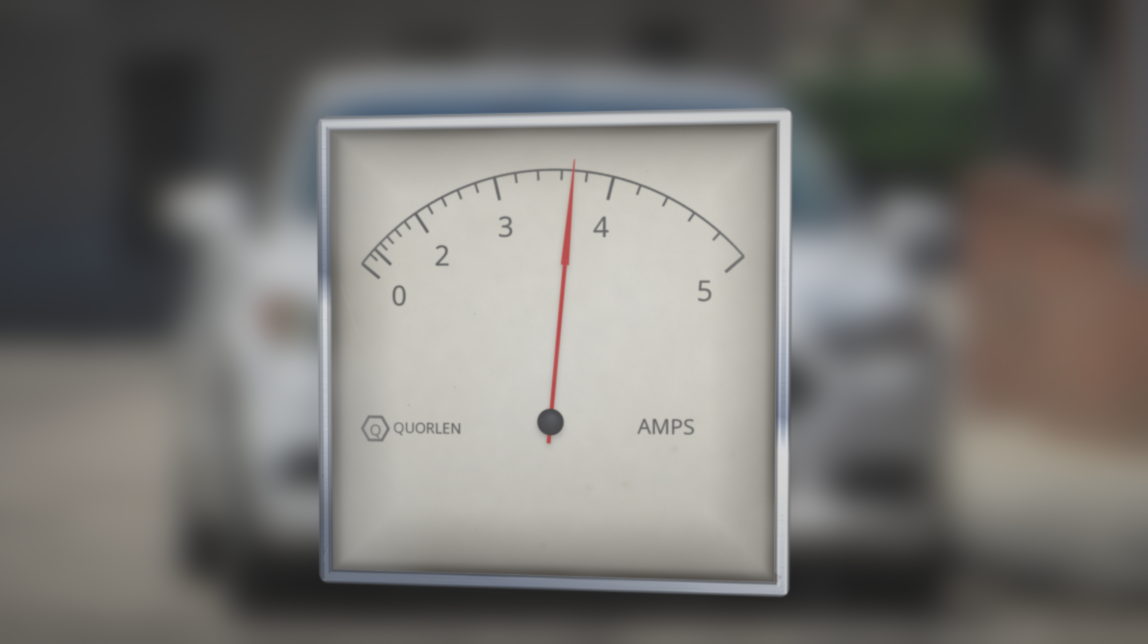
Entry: 3.7 A
